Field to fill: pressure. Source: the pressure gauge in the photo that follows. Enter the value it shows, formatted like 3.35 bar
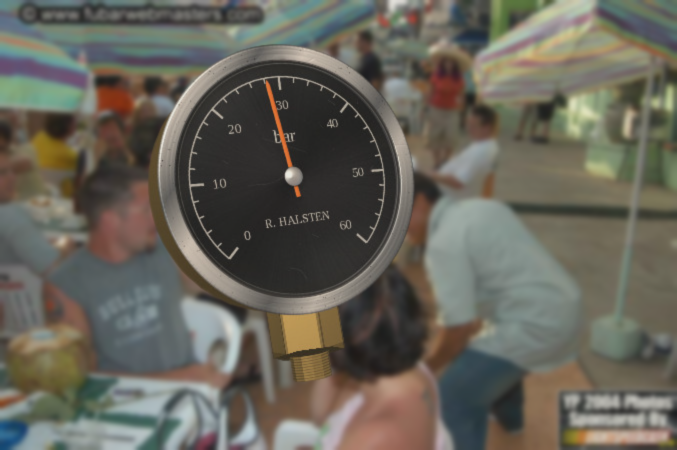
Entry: 28 bar
